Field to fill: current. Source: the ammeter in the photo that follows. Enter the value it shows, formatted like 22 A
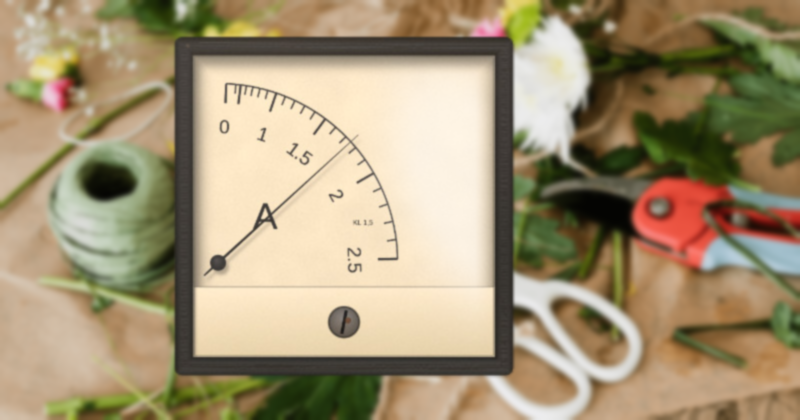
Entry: 1.75 A
